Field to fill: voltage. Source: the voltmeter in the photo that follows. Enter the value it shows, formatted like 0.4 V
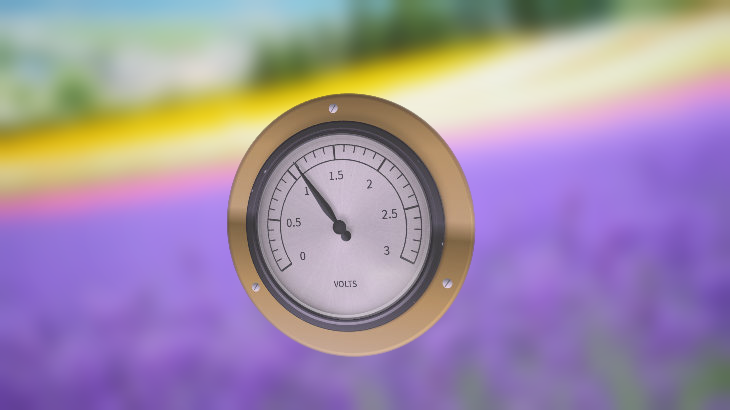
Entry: 1.1 V
